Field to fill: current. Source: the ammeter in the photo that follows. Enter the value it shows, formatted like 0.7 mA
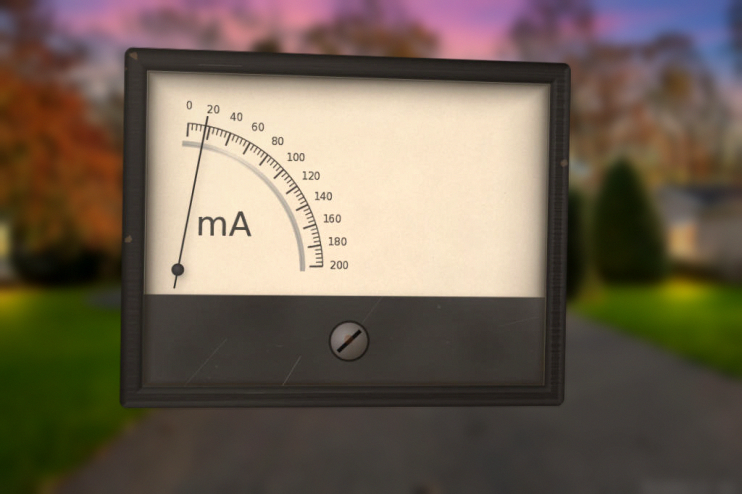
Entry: 16 mA
